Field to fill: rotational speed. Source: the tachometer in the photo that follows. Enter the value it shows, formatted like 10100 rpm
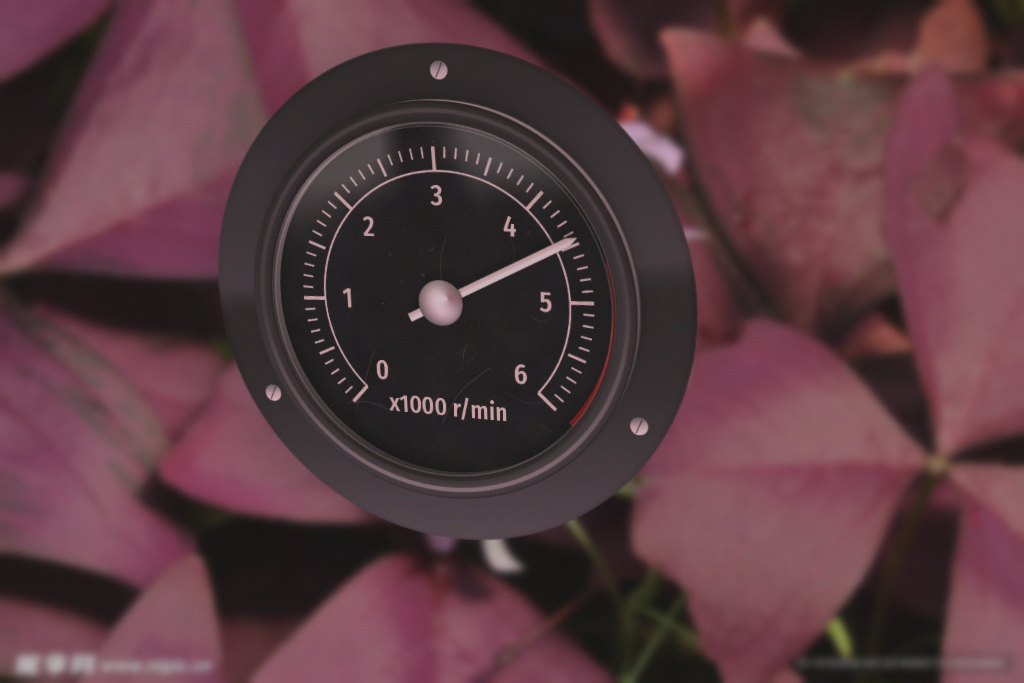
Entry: 4450 rpm
